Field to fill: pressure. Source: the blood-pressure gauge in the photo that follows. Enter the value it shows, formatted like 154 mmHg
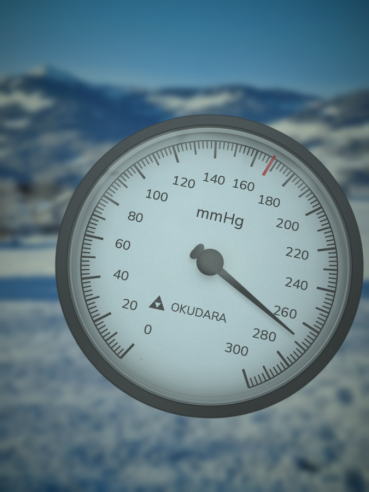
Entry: 268 mmHg
